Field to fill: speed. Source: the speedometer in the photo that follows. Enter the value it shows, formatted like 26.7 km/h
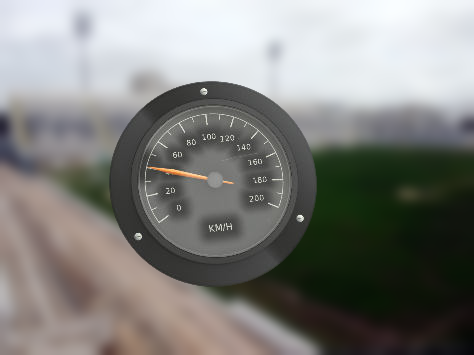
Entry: 40 km/h
